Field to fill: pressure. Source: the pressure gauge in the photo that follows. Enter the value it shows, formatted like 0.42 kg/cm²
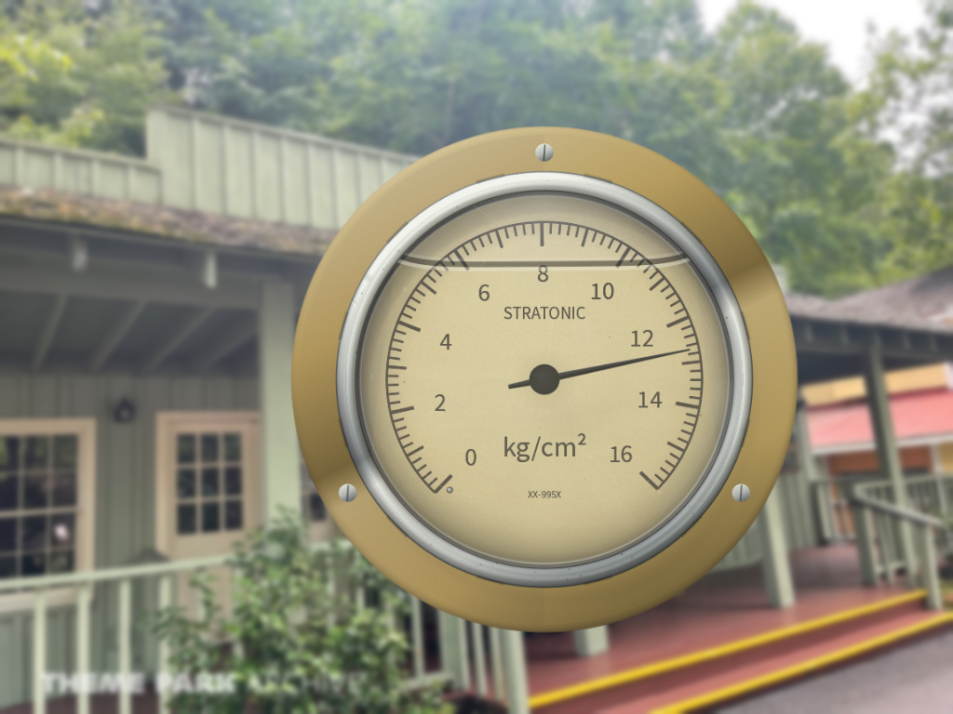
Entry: 12.7 kg/cm²
